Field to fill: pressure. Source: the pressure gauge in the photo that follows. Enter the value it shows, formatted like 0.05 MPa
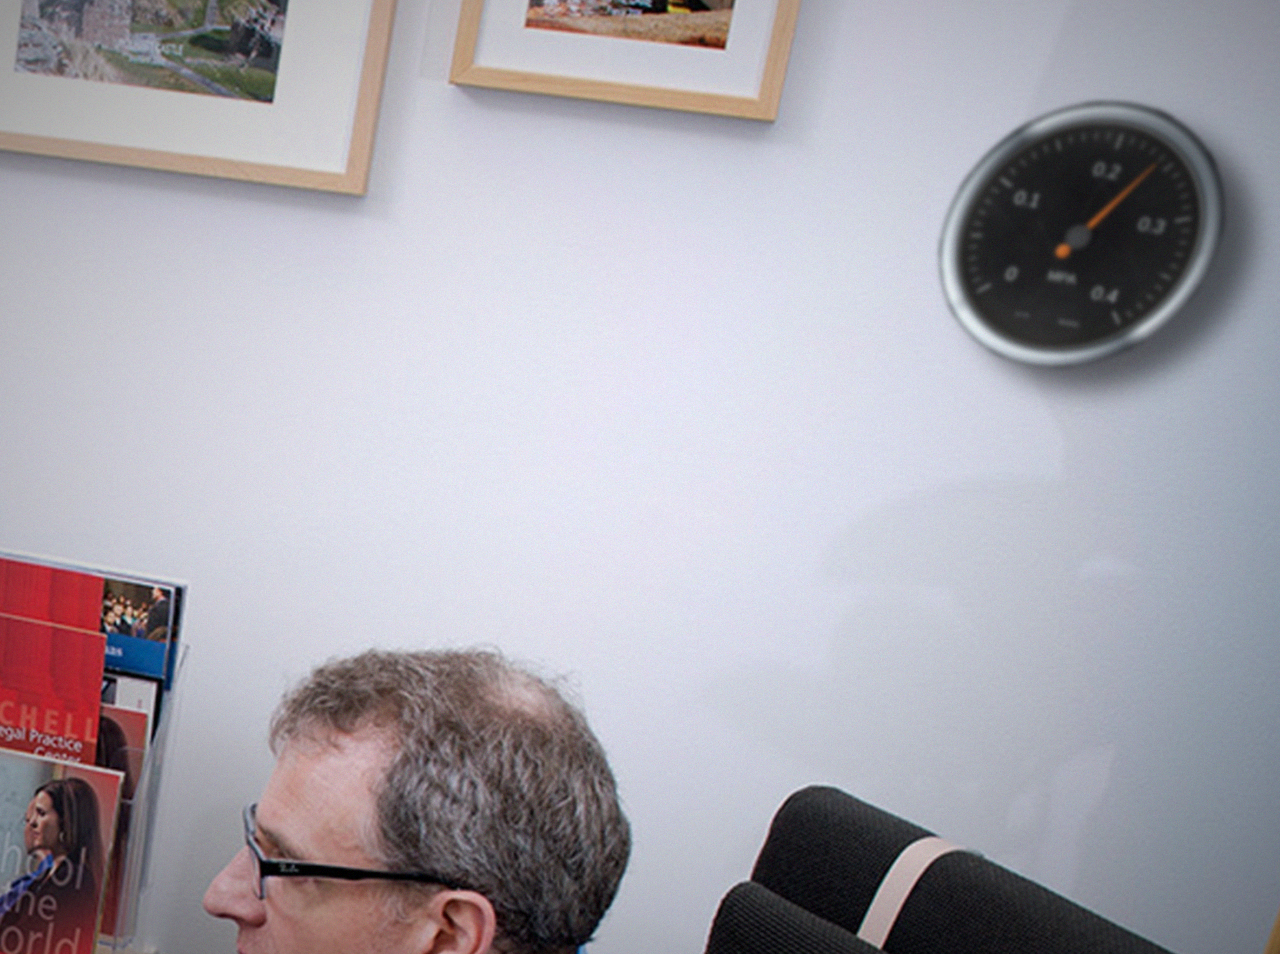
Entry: 0.24 MPa
